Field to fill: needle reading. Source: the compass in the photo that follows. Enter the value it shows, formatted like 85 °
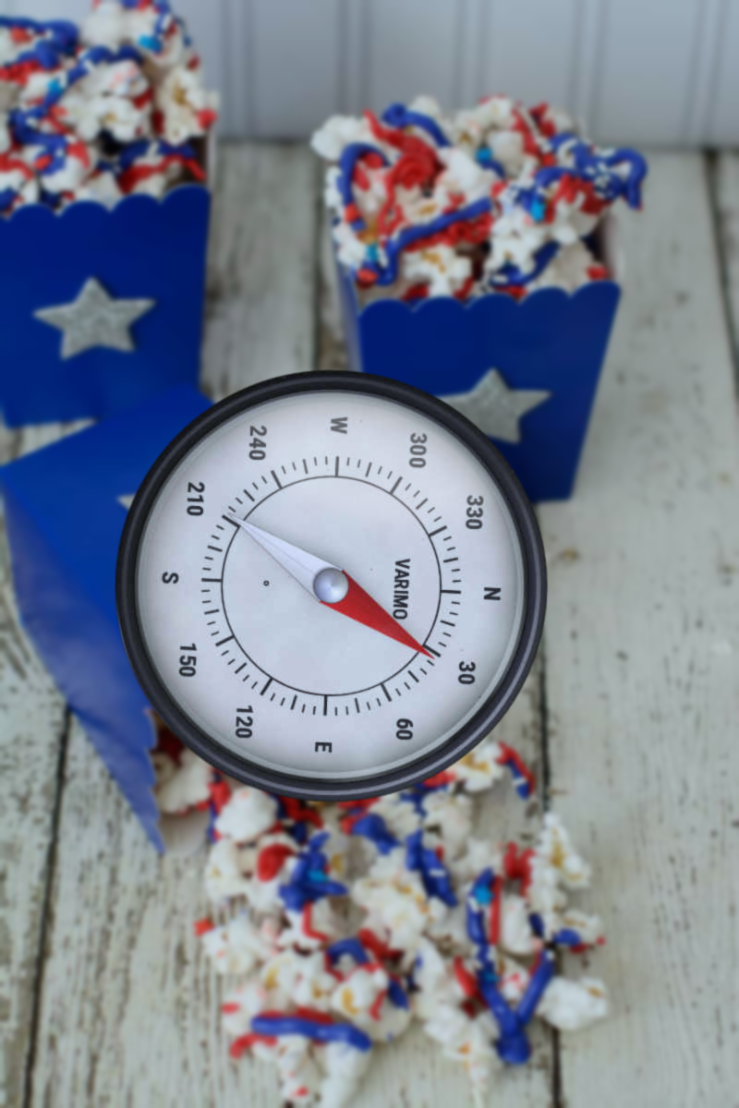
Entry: 32.5 °
